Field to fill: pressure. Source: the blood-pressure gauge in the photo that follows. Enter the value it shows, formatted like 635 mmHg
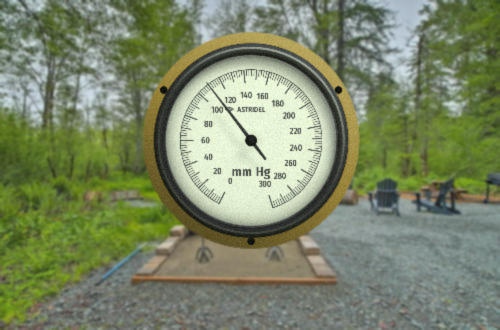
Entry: 110 mmHg
